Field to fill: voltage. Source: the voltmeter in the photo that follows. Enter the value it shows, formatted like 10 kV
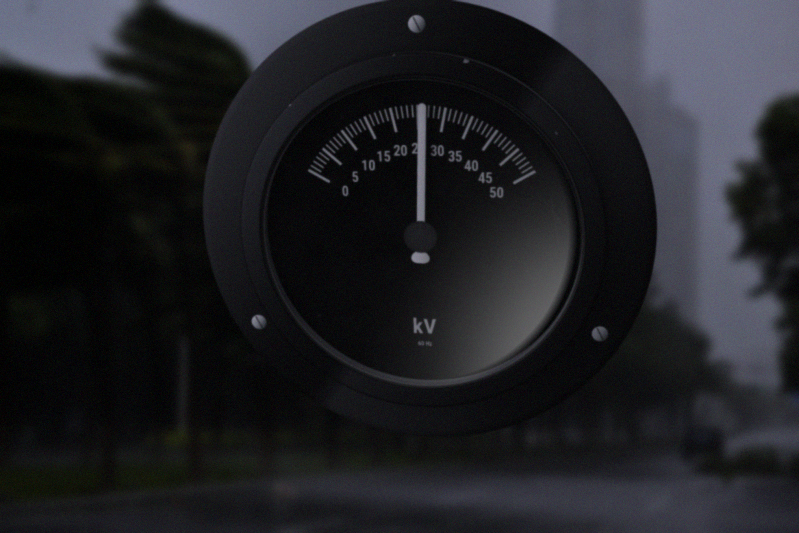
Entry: 26 kV
